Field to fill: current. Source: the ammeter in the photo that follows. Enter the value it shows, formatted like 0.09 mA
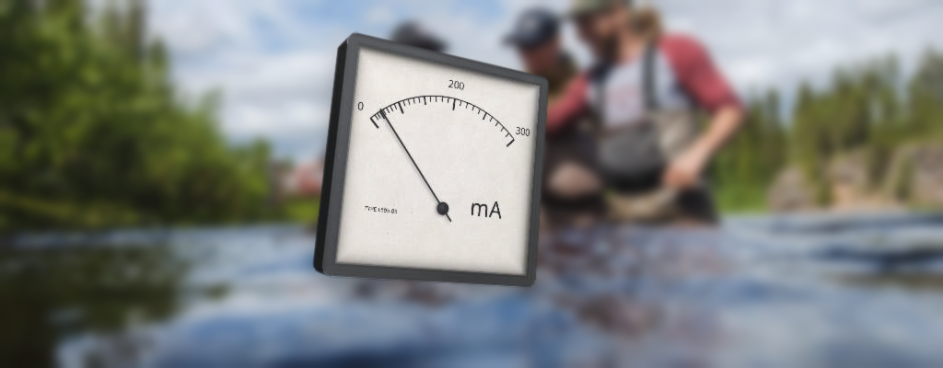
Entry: 50 mA
